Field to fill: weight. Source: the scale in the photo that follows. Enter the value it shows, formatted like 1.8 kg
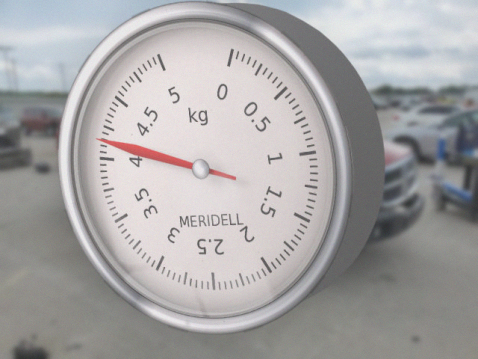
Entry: 4.15 kg
